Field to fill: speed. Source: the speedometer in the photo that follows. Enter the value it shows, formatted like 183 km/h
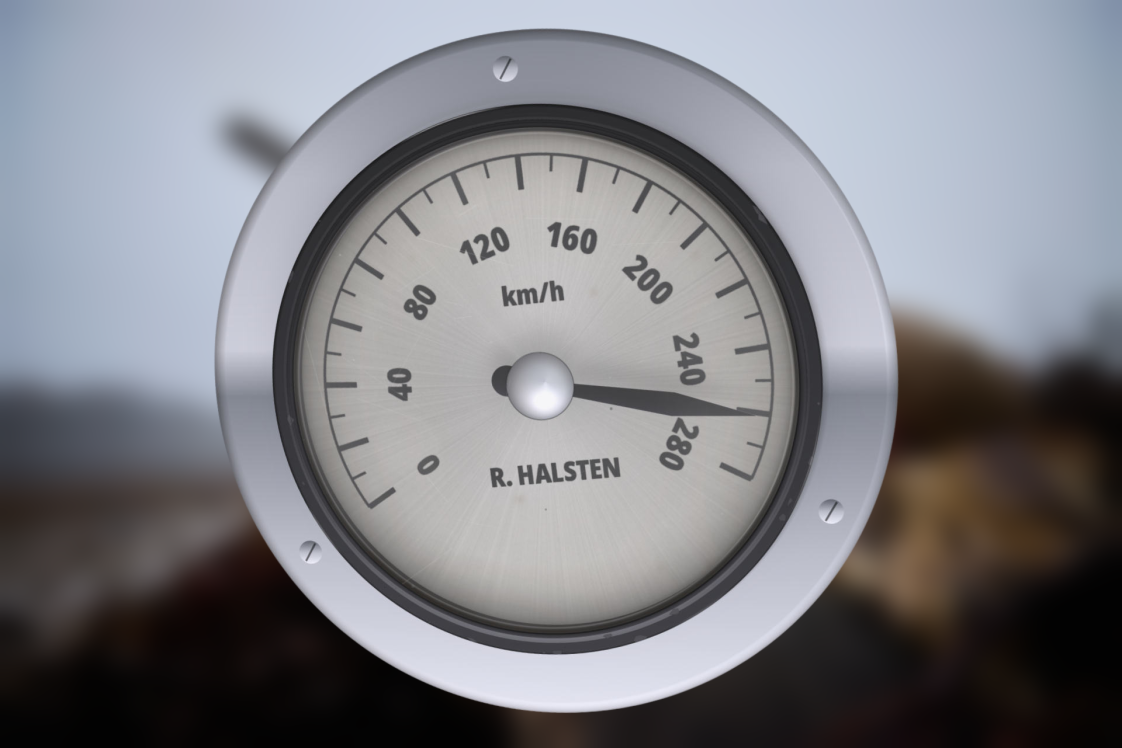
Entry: 260 km/h
